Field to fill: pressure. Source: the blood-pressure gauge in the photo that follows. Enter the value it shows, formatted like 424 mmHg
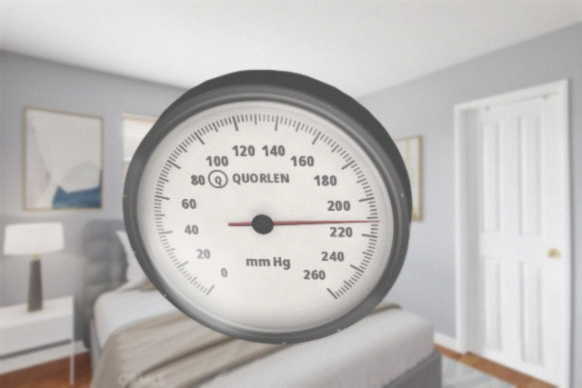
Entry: 210 mmHg
